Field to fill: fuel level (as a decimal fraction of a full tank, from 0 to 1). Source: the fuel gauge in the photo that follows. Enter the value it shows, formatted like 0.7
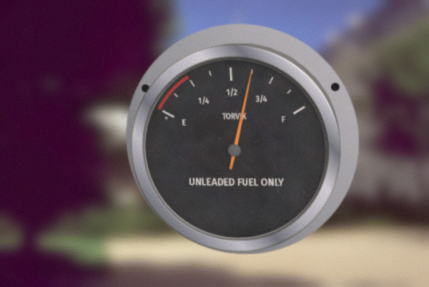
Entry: 0.625
